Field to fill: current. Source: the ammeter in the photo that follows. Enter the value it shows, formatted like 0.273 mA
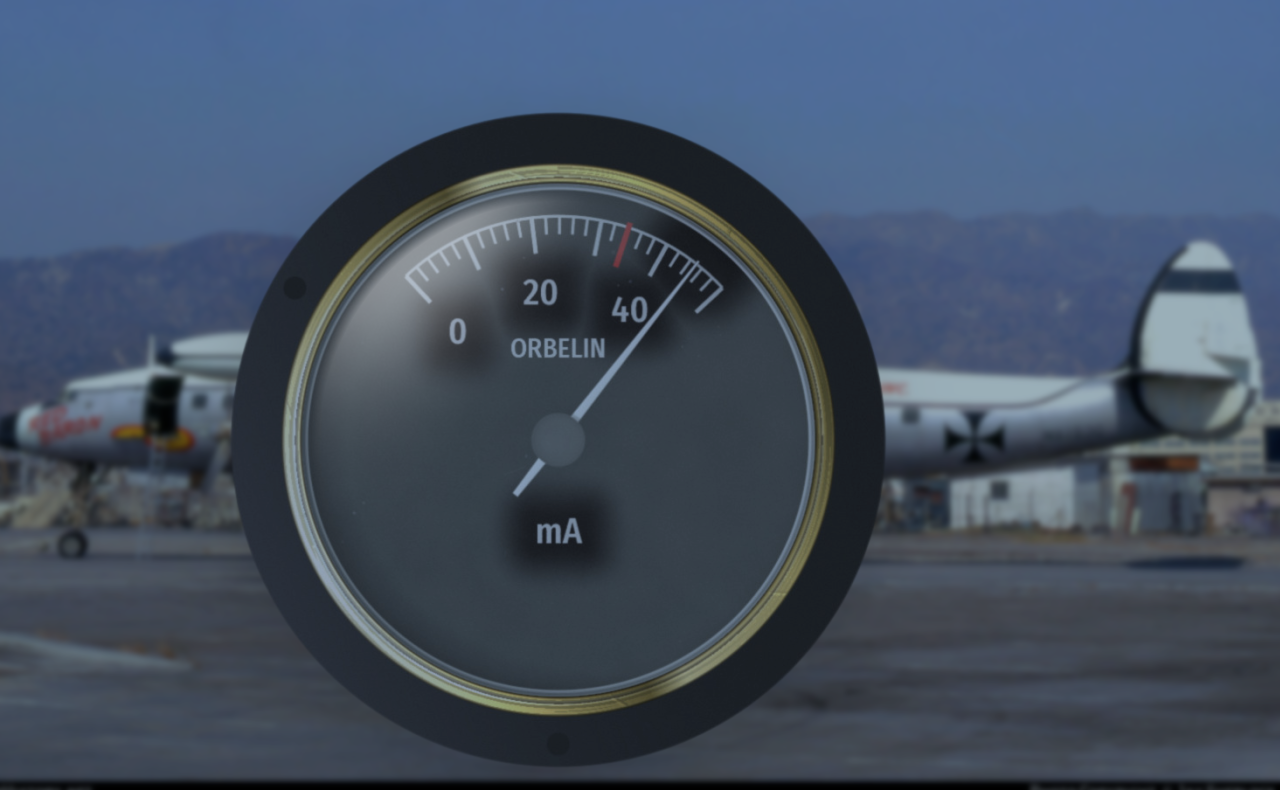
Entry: 45 mA
